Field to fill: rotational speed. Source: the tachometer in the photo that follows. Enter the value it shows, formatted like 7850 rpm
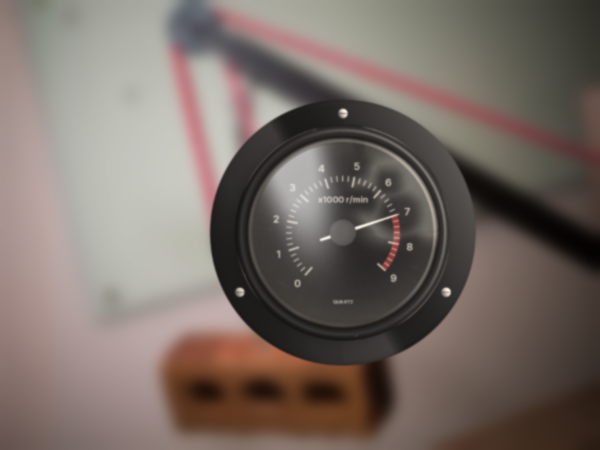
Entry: 7000 rpm
